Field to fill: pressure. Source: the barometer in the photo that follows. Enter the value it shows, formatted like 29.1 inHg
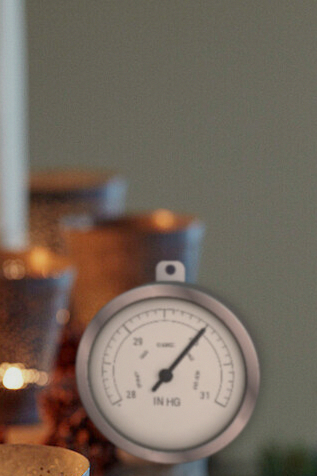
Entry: 30 inHg
